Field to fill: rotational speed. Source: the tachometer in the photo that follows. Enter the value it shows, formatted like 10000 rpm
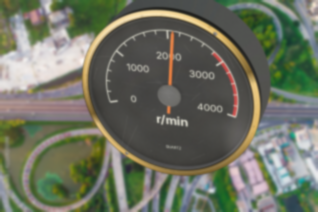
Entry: 2100 rpm
